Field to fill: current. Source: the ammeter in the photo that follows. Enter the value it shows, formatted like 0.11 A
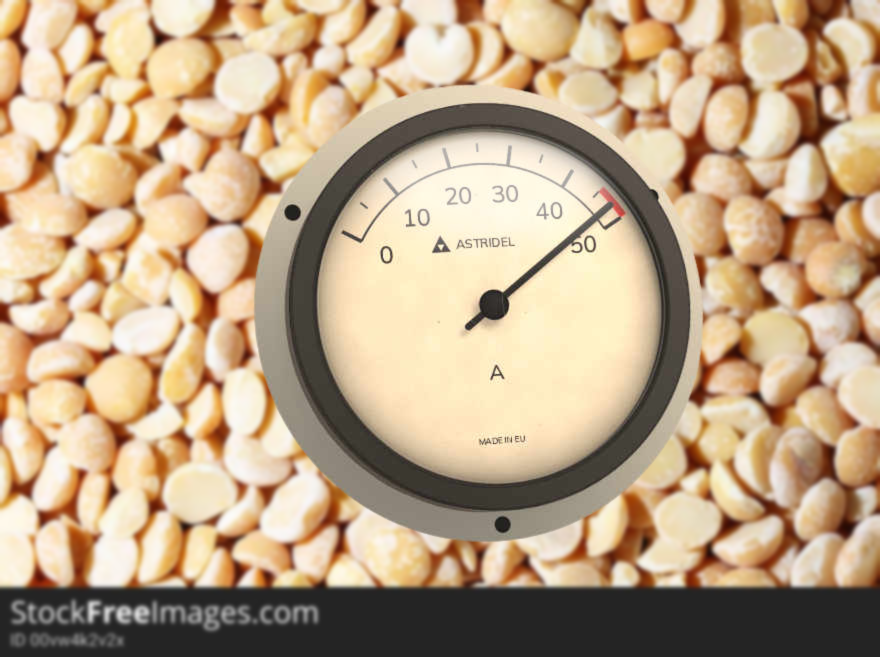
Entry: 47.5 A
